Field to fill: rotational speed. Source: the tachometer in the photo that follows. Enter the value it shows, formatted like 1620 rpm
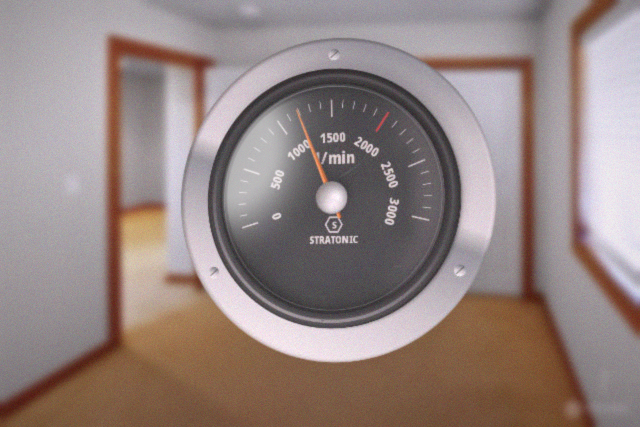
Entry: 1200 rpm
